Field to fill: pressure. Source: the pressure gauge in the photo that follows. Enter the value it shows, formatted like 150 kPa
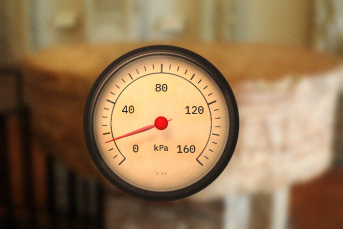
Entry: 15 kPa
